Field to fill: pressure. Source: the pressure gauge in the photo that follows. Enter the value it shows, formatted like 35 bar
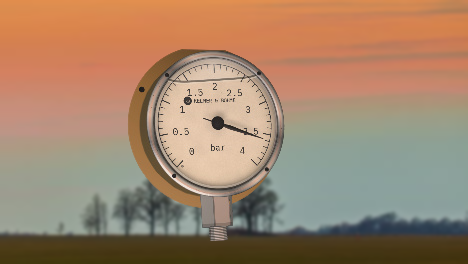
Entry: 3.6 bar
